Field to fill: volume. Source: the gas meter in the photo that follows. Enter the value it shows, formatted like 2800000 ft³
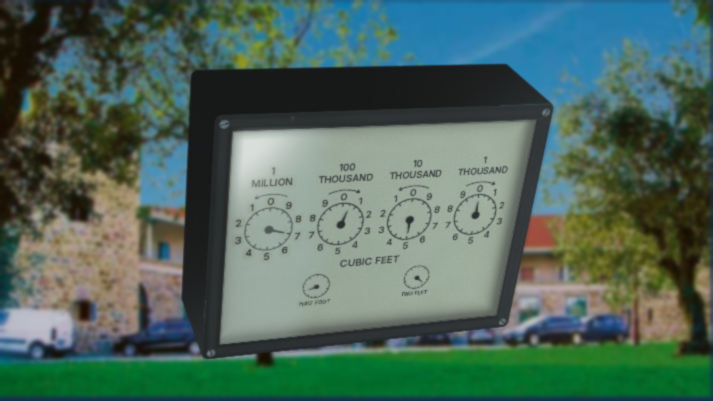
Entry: 705000 ft³
